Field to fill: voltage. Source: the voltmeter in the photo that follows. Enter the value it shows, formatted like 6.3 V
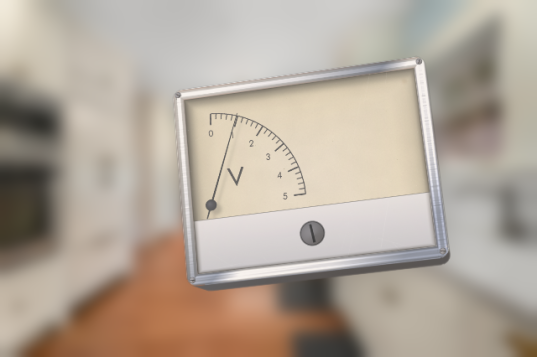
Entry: 1 V
